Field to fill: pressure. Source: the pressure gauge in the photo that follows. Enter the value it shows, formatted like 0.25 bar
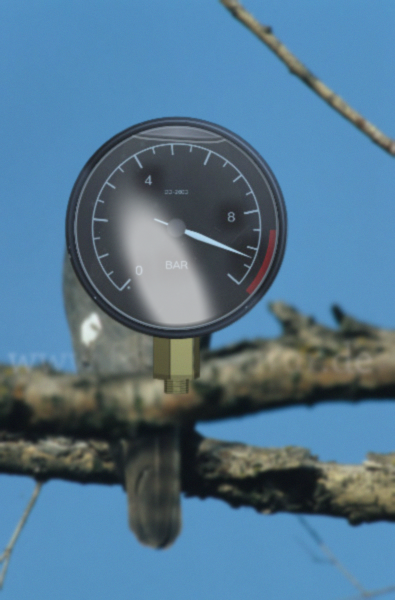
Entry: 9.25 bar
